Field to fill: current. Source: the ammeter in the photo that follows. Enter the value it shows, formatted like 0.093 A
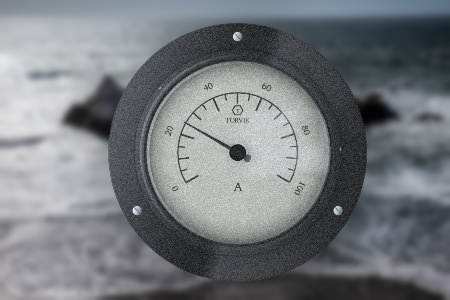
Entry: 25 A
